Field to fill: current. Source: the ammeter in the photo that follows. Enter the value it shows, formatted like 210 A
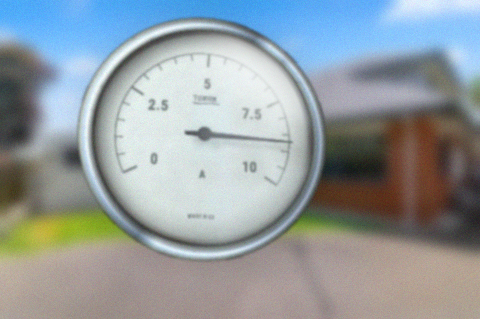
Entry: 8.75 A
